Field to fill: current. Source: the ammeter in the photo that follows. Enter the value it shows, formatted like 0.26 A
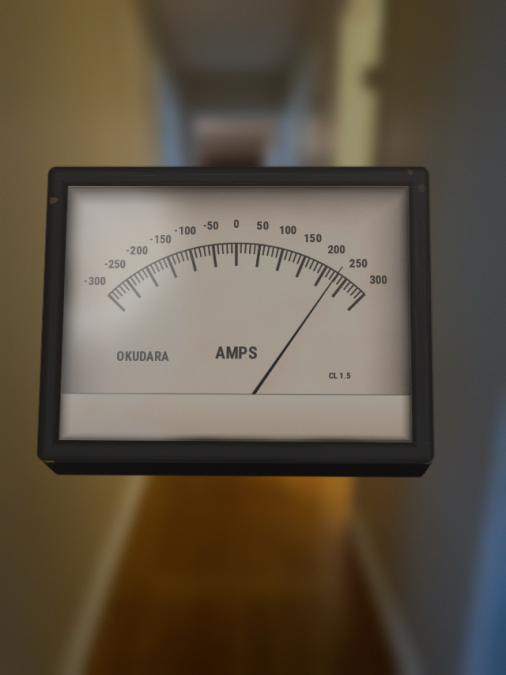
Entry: 230 A
